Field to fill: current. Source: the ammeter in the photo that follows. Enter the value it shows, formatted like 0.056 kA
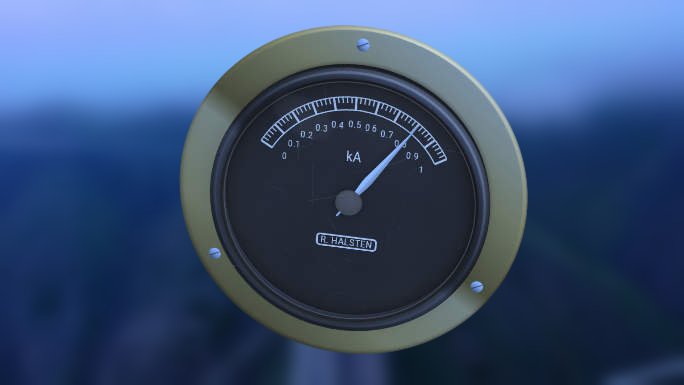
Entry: 0.8 kA
